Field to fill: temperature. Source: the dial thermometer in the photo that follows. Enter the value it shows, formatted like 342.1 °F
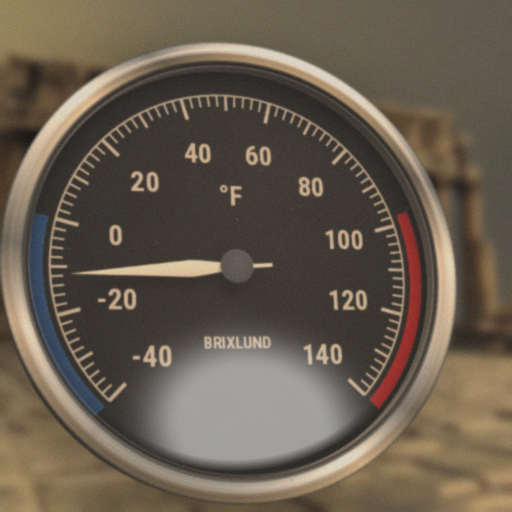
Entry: -12 °F
